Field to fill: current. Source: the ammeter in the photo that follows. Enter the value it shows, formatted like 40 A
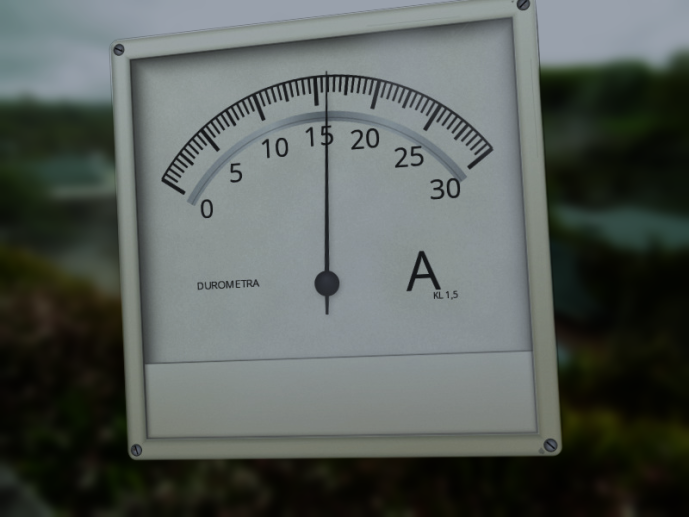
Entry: 16 A
